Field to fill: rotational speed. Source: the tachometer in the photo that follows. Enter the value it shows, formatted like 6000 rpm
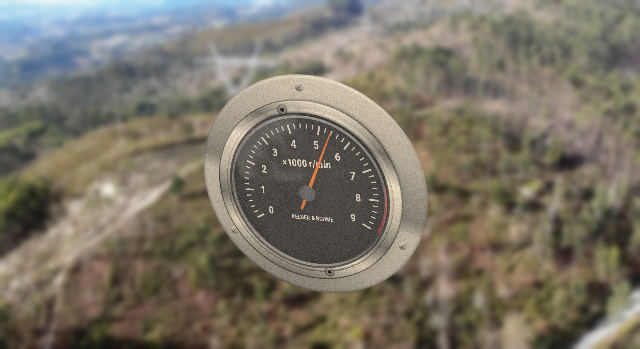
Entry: 5400 rpm
